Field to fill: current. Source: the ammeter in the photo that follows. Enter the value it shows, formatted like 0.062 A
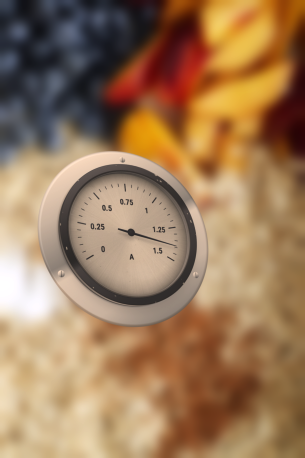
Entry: 1.4 A
